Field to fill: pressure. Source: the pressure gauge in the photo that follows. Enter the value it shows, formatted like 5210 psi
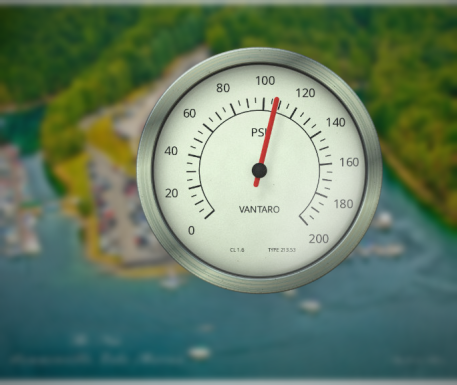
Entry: 107.5 psi
